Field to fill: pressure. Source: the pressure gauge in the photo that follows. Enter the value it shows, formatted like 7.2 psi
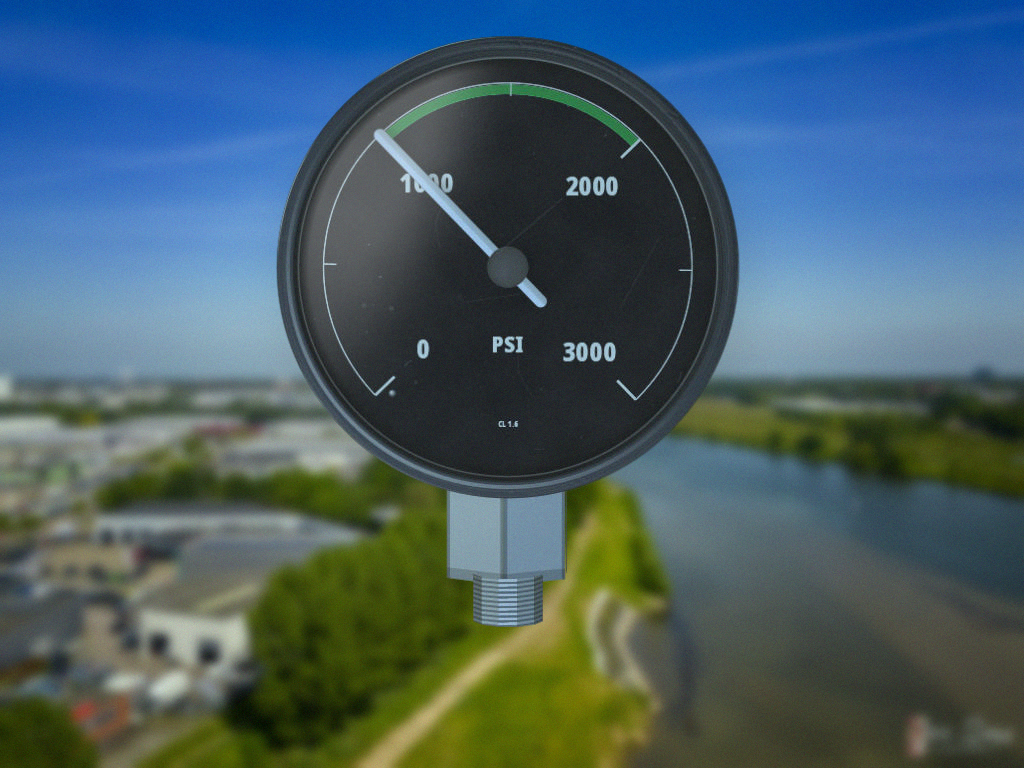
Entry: 1000 psi
